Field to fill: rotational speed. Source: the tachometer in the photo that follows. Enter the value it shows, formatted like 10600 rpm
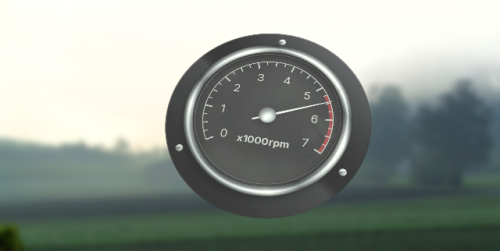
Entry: 5500 rpm
